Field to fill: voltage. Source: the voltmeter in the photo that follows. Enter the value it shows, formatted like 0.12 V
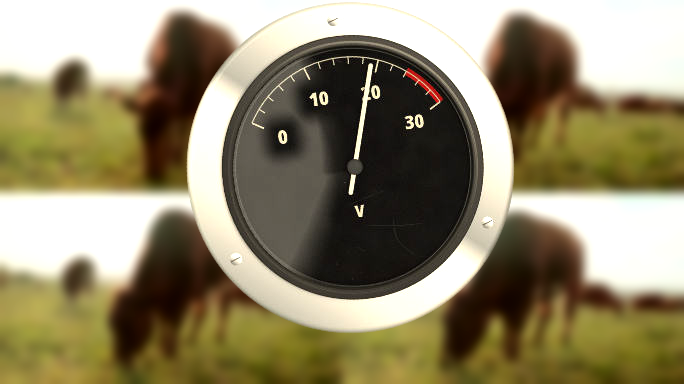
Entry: 19 V
